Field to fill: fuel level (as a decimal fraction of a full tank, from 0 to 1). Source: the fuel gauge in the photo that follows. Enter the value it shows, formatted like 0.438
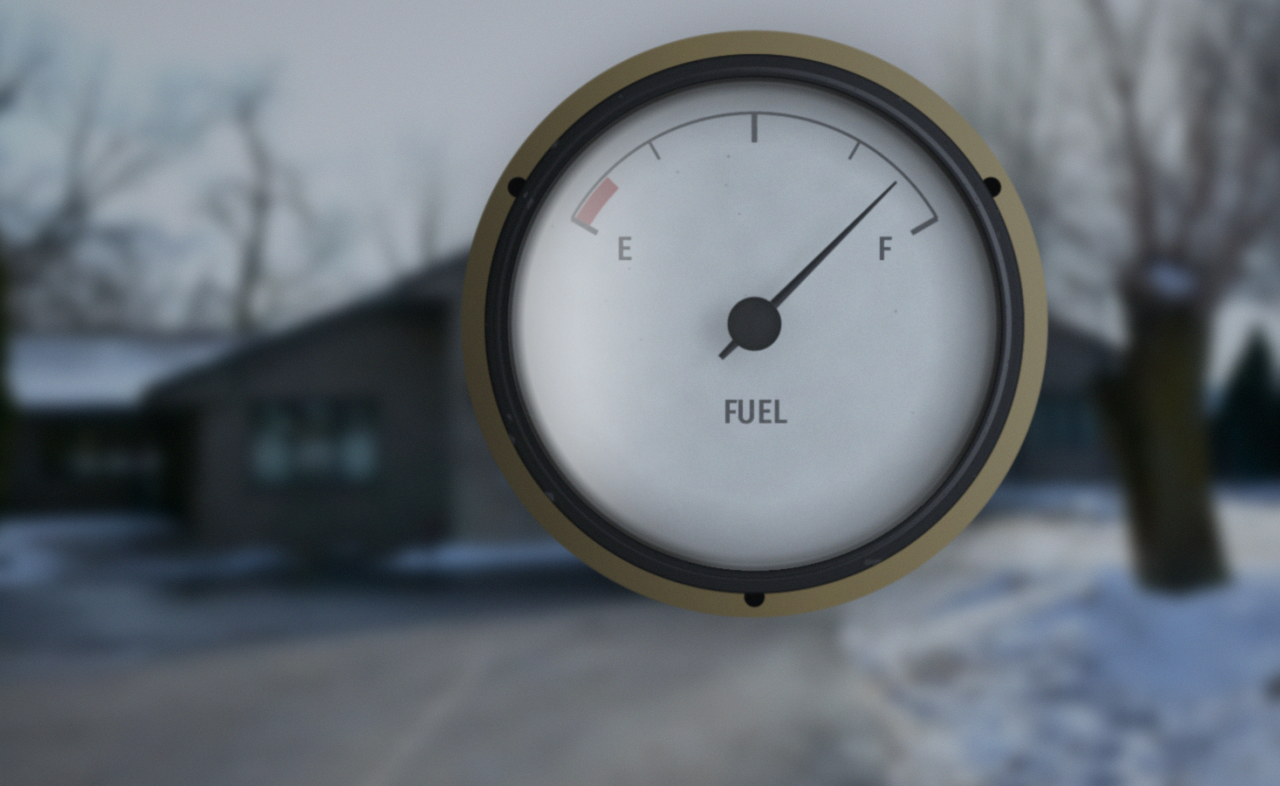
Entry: 0.875
